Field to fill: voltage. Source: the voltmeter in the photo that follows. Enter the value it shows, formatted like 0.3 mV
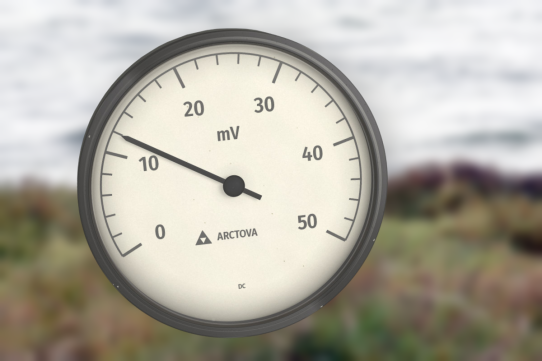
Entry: 12 mV
